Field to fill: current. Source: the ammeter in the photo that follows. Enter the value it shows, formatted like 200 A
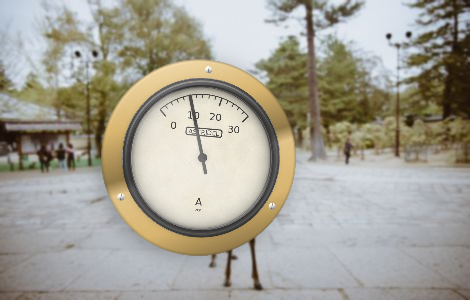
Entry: 10 A
